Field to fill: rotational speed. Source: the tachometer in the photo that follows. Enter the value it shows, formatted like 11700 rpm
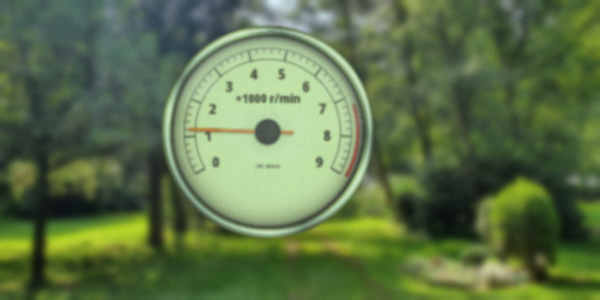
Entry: 1200 rpm
